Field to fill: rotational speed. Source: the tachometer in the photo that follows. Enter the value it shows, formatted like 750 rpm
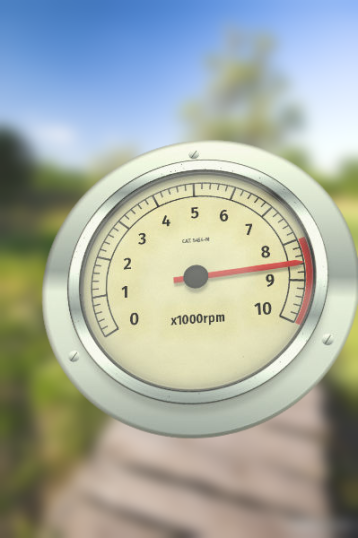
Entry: 8600 rpm
